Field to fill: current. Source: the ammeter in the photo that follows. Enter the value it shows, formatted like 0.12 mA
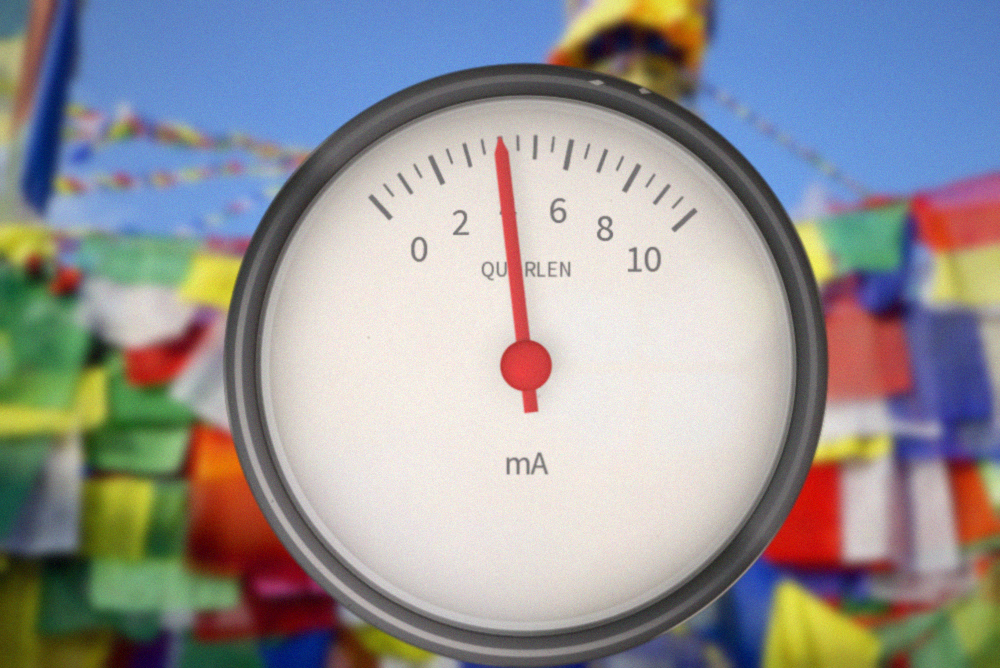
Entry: 4 mA
